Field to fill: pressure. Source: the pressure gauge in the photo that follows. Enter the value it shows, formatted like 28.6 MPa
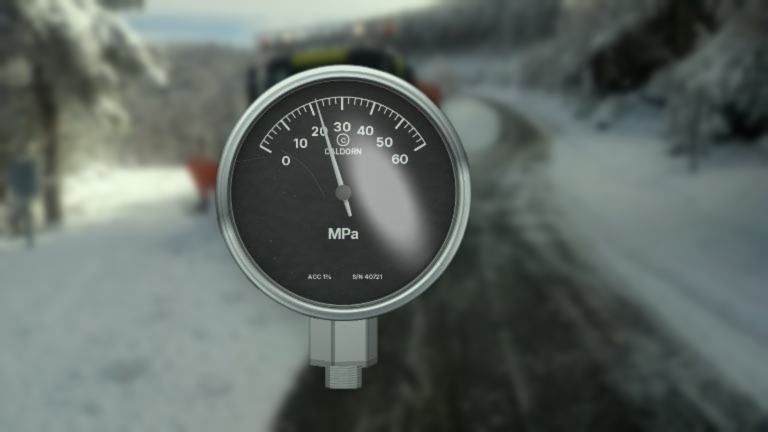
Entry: 22 MPa
